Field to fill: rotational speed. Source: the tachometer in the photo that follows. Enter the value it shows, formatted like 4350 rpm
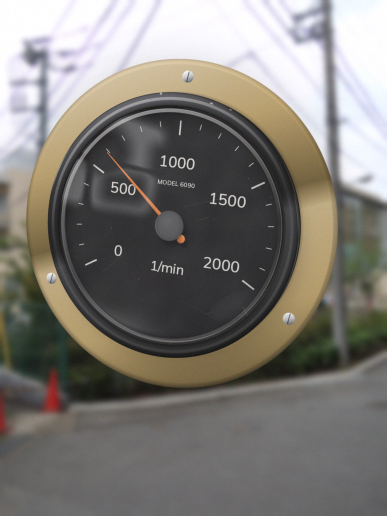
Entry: 600 rpm
